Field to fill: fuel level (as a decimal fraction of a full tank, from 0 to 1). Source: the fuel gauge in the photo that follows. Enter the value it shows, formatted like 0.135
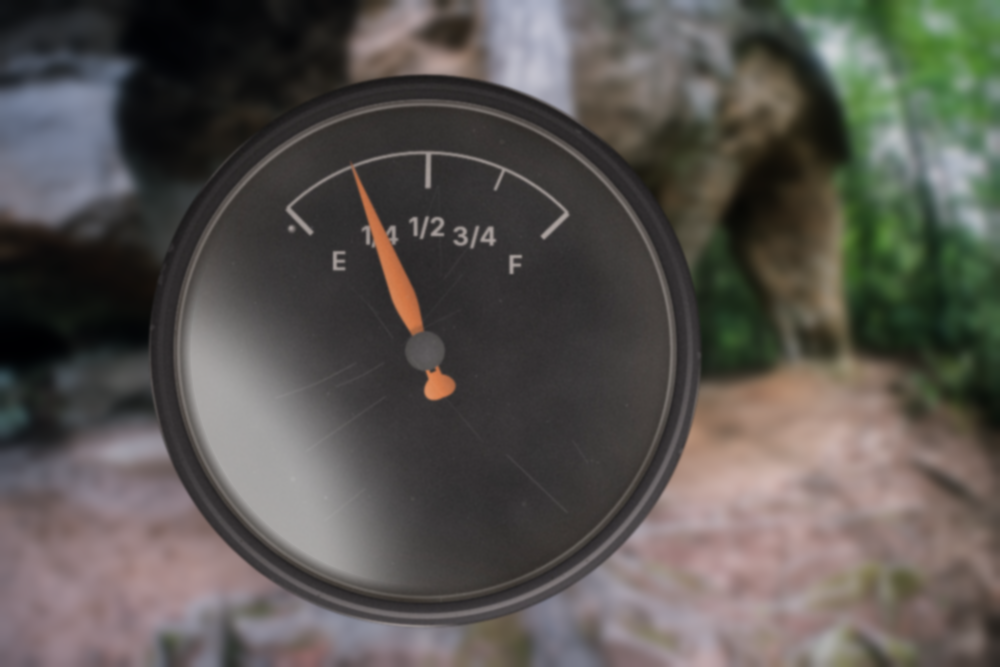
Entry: 0.25
